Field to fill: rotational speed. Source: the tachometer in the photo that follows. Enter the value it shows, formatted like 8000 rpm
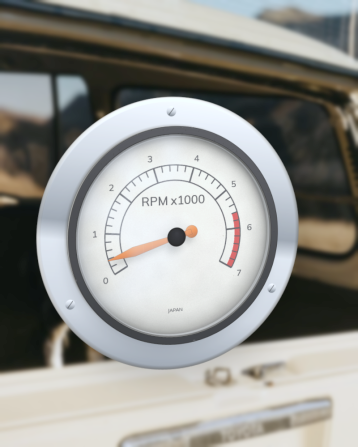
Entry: 400 rpm
